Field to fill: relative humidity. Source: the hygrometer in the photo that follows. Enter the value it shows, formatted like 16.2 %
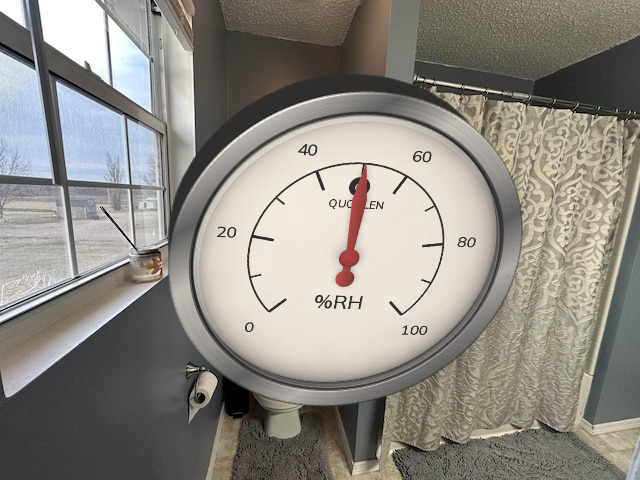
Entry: 50 %
